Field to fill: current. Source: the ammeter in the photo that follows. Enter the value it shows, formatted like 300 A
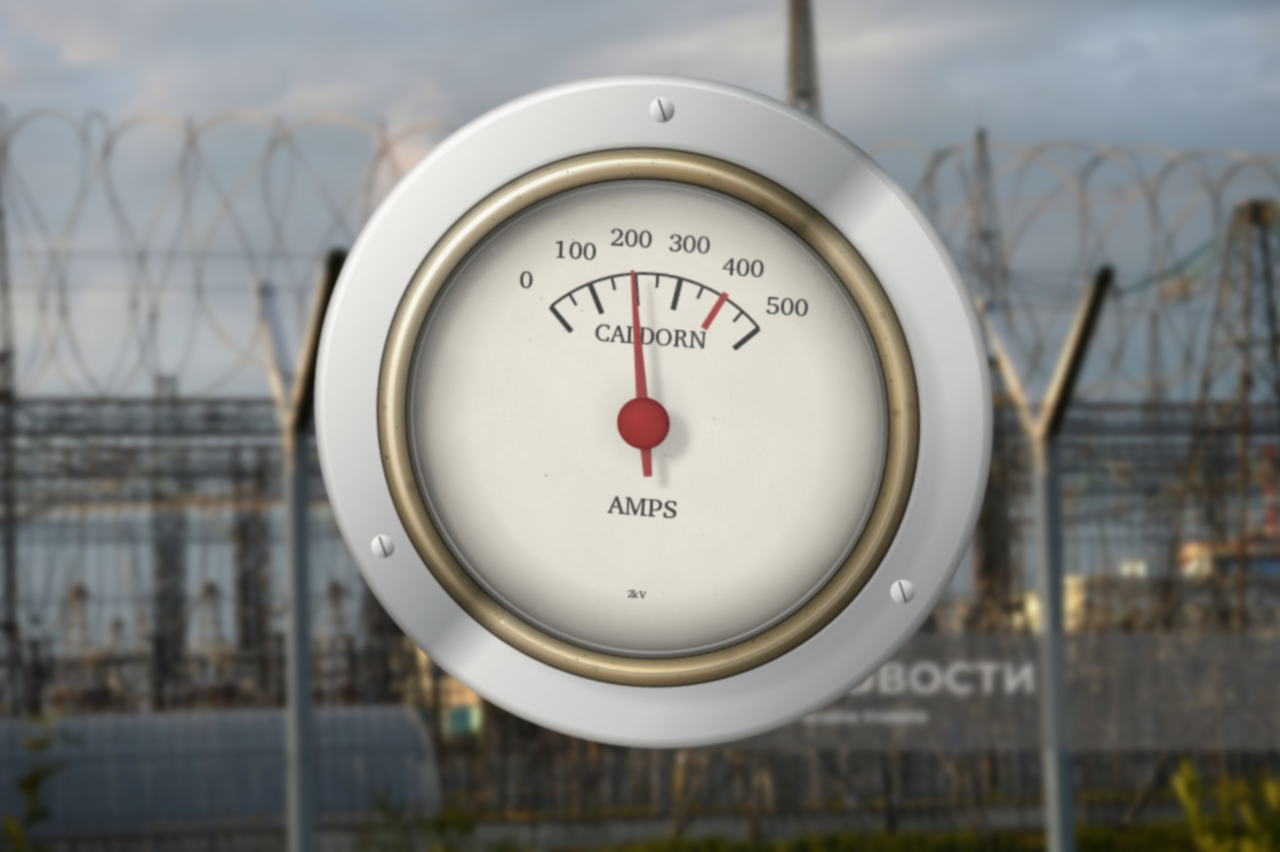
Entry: 200 A
